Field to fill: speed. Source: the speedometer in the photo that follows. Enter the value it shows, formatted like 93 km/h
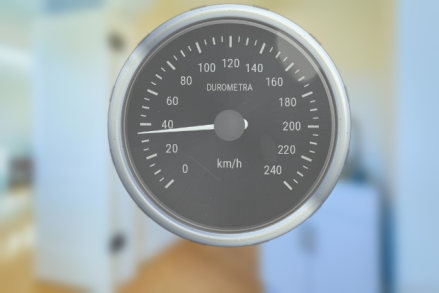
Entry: 35 km/h
